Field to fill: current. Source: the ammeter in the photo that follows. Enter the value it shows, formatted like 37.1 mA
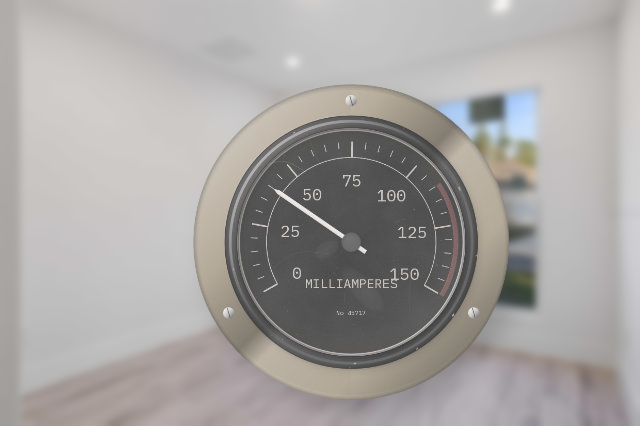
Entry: 40 mA
